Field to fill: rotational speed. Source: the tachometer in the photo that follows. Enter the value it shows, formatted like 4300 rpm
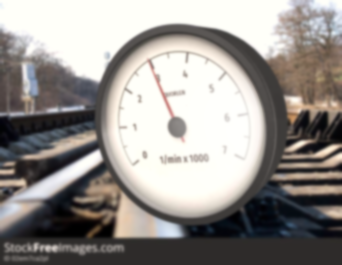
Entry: 3000 rpm
